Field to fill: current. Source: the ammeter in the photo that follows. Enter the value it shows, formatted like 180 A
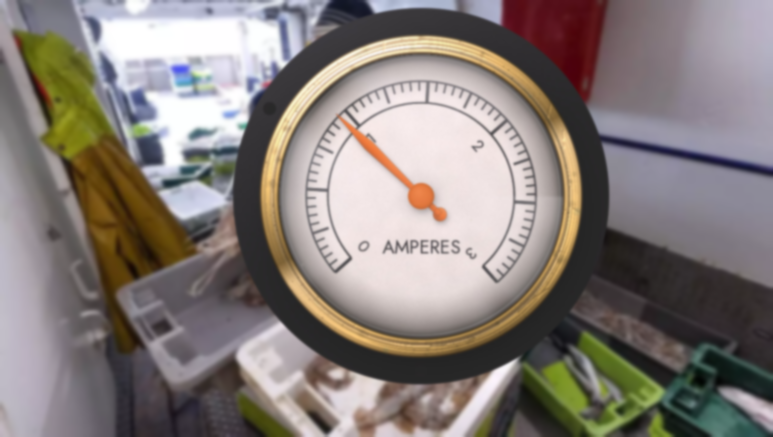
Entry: 0.95 A
